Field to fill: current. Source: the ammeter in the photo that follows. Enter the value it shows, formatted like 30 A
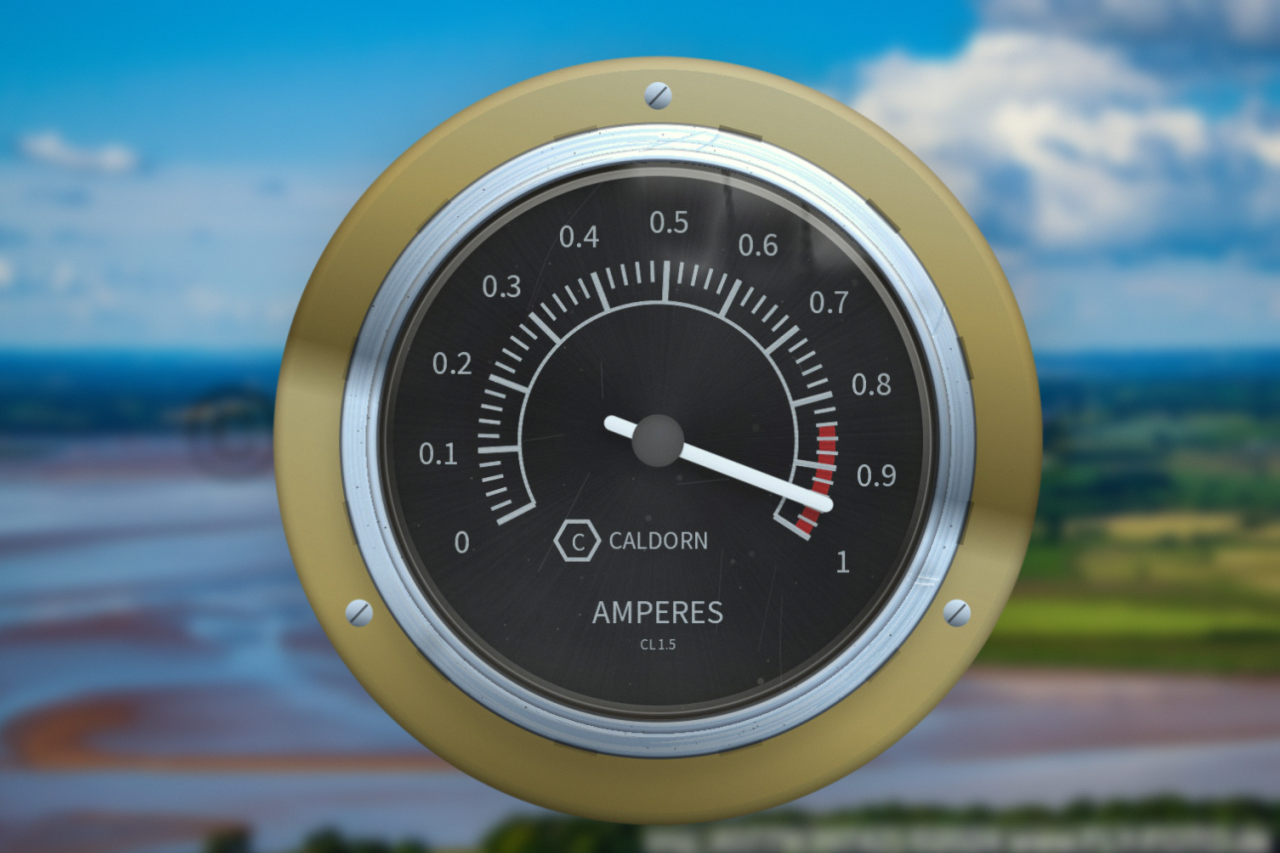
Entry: 0.95 A
